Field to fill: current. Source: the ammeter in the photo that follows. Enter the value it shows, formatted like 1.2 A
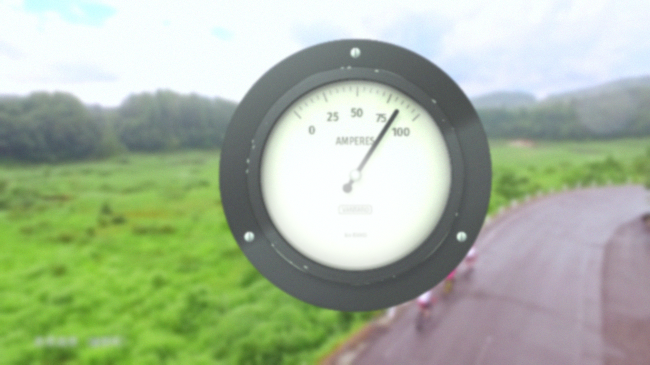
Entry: 85 A
